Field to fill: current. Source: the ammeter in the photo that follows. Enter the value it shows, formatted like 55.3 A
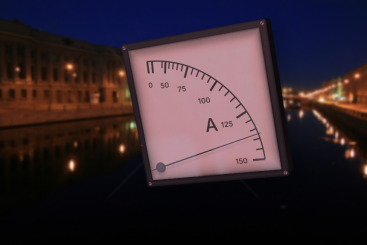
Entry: 137.5 A
